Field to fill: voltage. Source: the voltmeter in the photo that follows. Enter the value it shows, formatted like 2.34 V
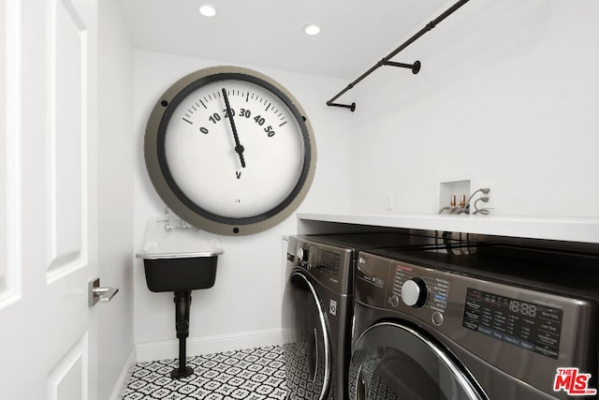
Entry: 20 V
